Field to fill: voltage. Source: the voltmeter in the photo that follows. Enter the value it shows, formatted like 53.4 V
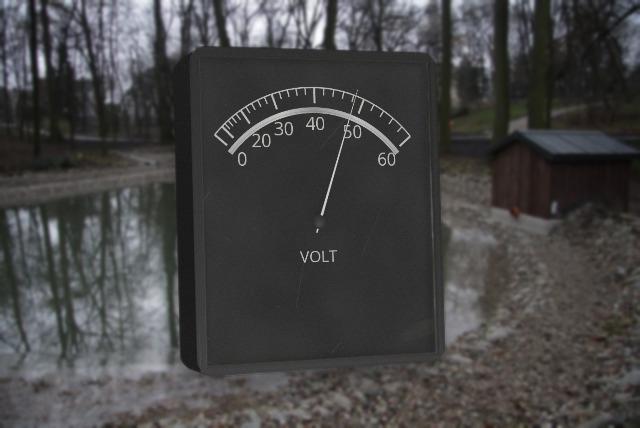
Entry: 48 V
